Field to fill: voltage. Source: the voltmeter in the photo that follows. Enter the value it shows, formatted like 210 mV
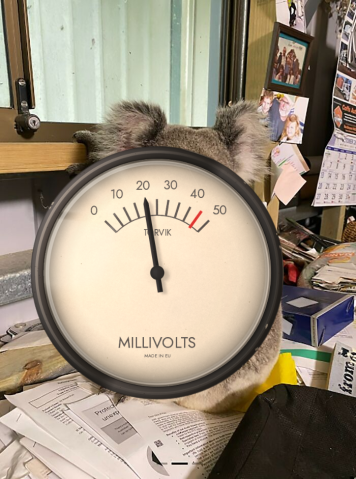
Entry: 20 mV
